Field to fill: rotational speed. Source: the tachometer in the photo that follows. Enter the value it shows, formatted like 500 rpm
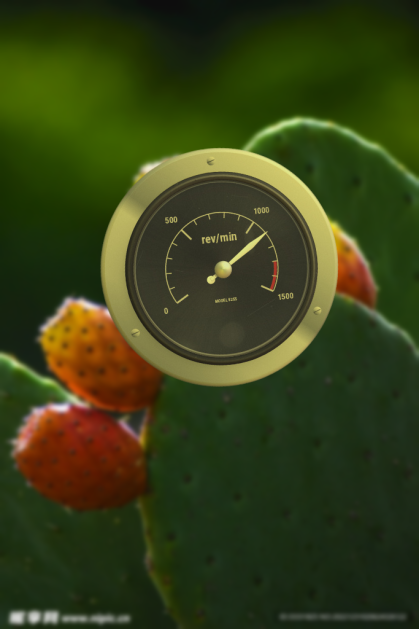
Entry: 1100 rpm
